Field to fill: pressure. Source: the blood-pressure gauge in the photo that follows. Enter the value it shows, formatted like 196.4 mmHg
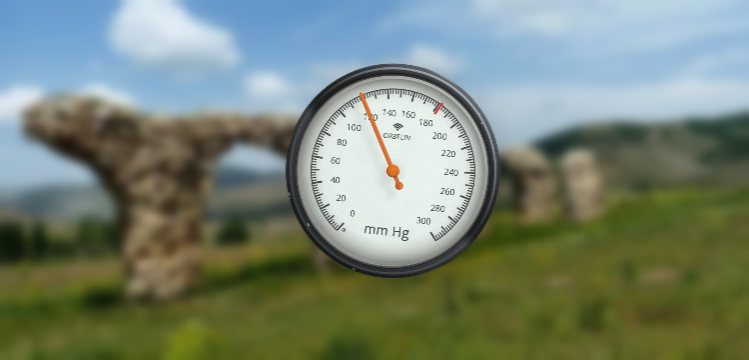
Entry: 120 mmHg
